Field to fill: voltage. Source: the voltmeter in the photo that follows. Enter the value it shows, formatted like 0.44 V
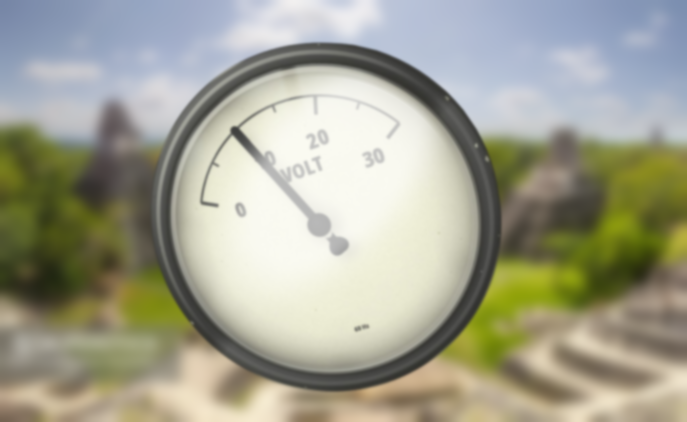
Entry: 10 V
